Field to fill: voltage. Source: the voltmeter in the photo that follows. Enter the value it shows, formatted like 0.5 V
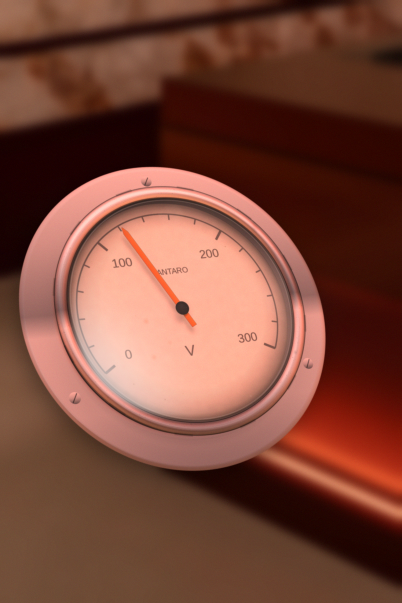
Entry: 120 V
